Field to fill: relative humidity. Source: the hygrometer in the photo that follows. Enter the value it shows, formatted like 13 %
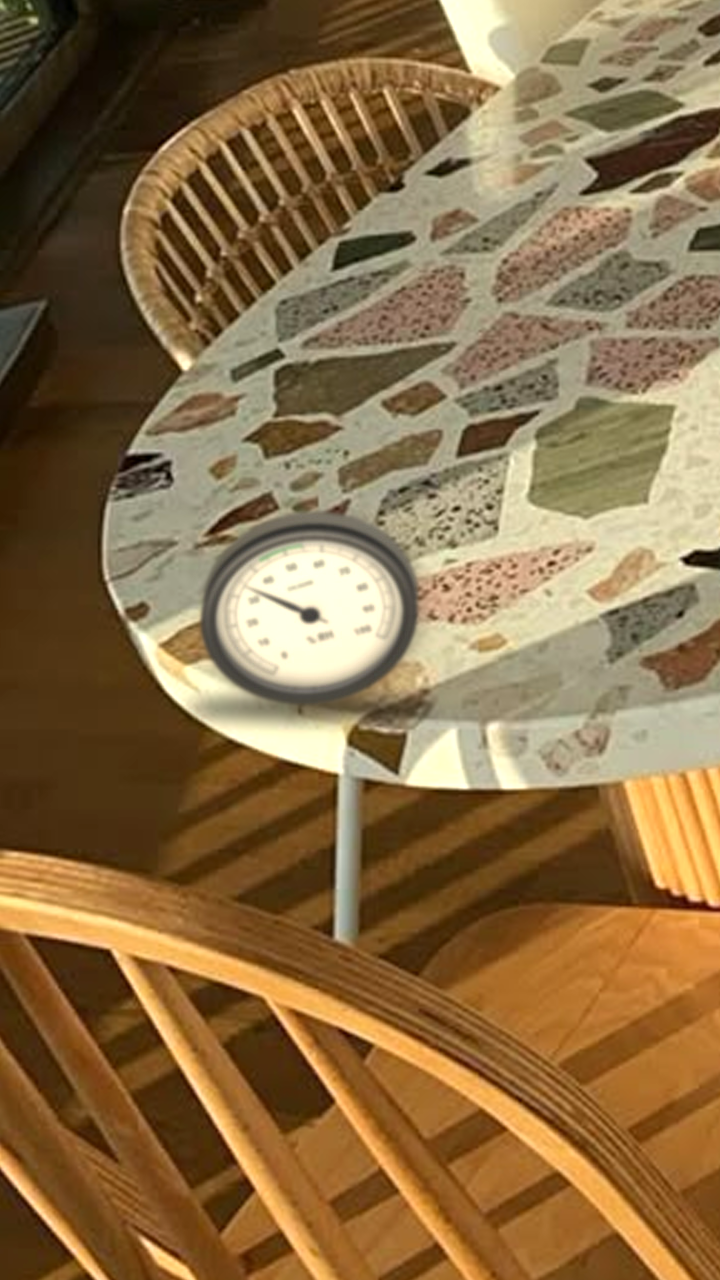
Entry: 35 %
